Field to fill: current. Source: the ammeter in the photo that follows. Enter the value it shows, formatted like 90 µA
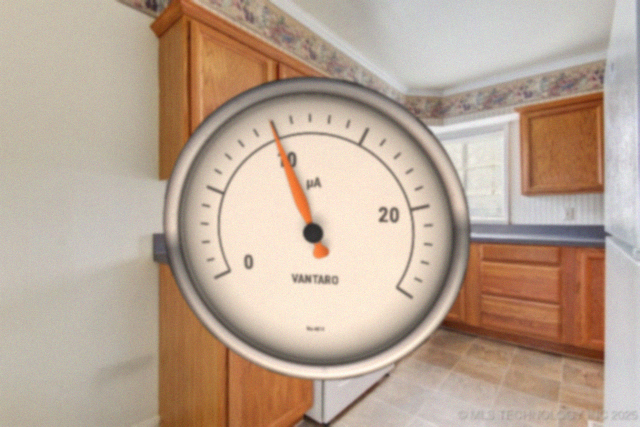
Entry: 10 µA
